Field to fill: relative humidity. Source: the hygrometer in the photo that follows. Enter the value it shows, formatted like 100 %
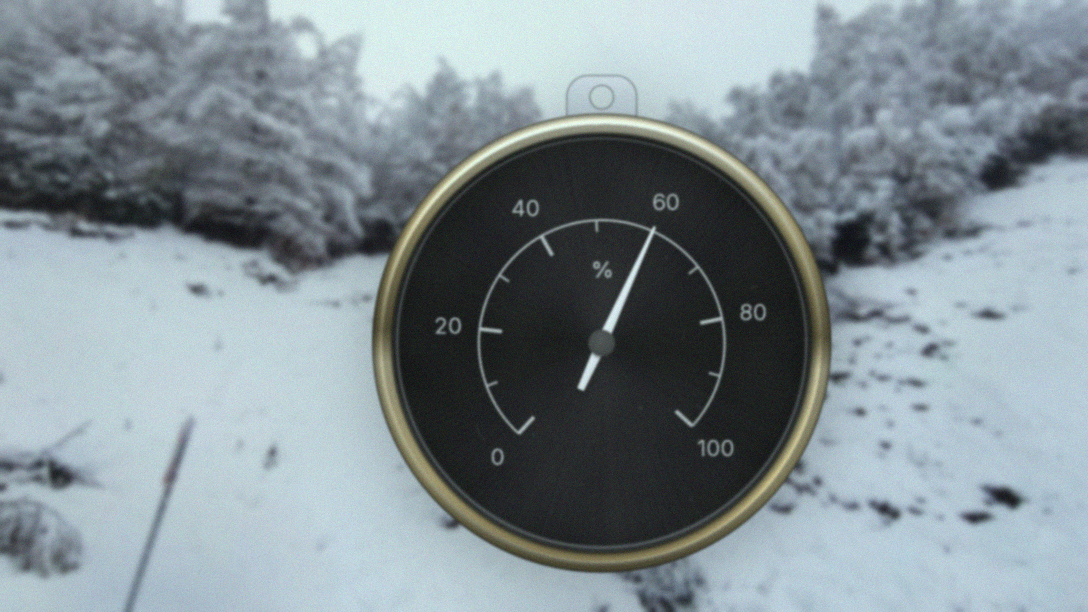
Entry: 60 %
